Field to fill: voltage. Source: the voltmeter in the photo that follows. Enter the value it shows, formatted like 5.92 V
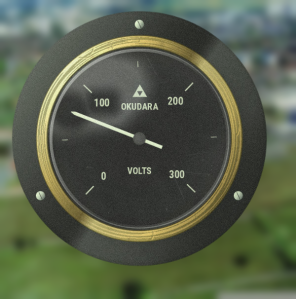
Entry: 75 V
